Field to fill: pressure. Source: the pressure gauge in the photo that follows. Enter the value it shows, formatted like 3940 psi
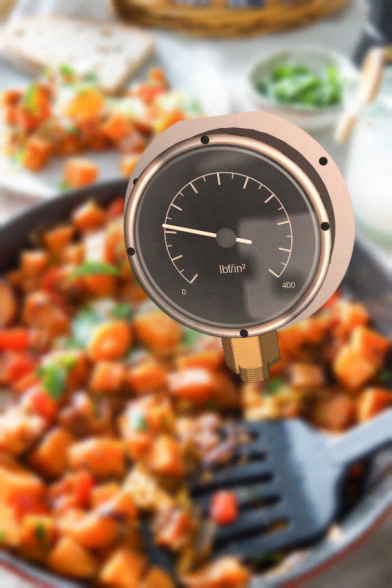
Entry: 90 psi
